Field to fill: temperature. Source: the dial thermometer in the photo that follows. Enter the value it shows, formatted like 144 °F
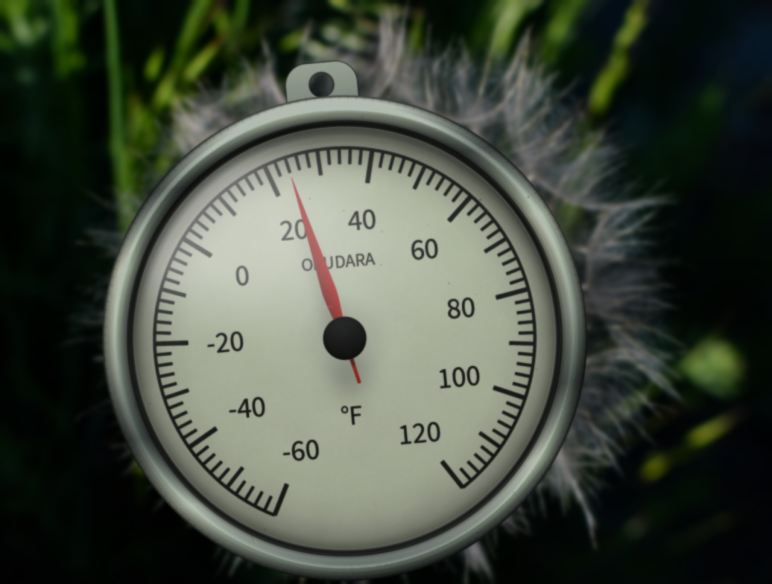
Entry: 24 °F
